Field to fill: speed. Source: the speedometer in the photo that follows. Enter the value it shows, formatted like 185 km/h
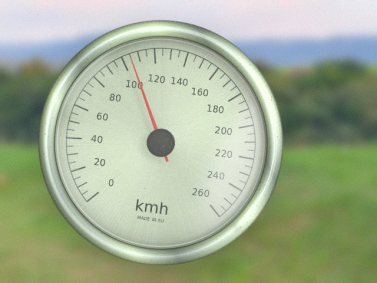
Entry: 105 km/h
